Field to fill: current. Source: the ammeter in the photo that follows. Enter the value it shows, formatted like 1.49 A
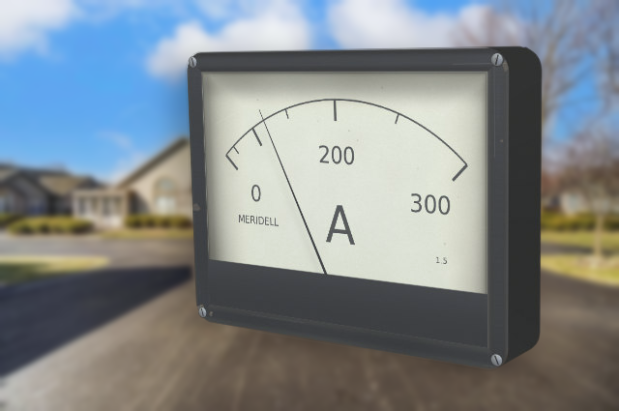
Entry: 125 A
